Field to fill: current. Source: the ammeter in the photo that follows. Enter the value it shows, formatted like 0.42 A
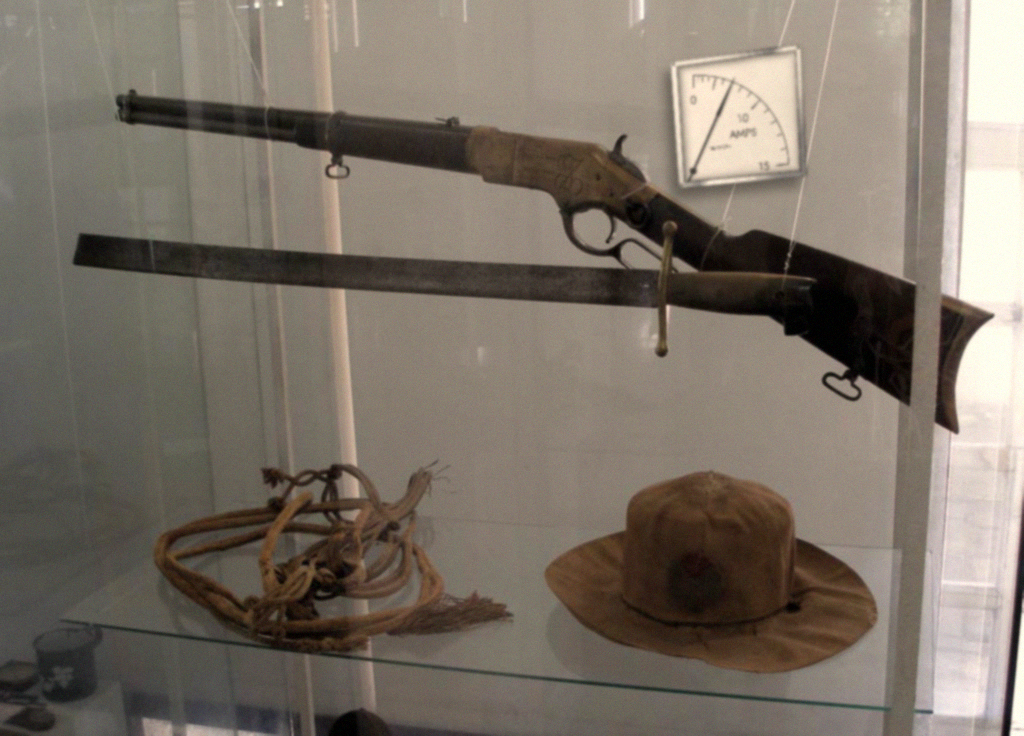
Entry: 7 A
